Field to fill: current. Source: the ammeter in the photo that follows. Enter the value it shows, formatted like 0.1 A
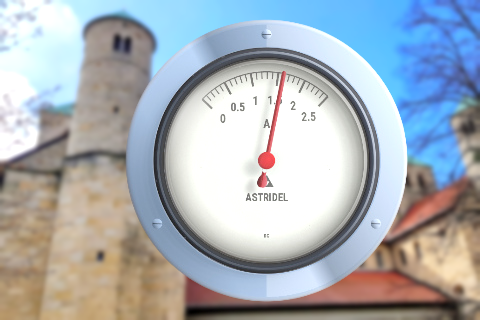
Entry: 1.6 A
